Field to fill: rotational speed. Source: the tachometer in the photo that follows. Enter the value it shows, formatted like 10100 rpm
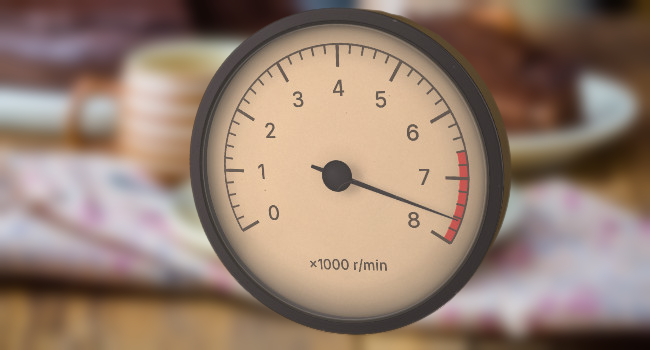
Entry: 7600 rpm
